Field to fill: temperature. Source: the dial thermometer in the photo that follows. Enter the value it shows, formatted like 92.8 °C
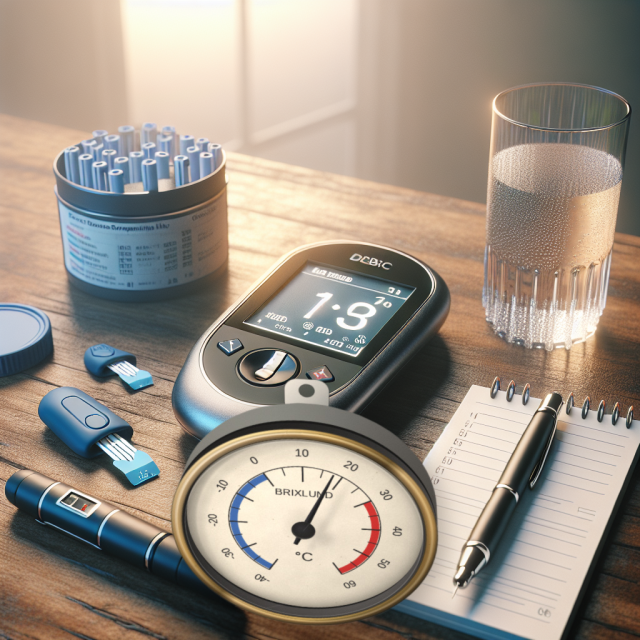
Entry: 17.5 °C
